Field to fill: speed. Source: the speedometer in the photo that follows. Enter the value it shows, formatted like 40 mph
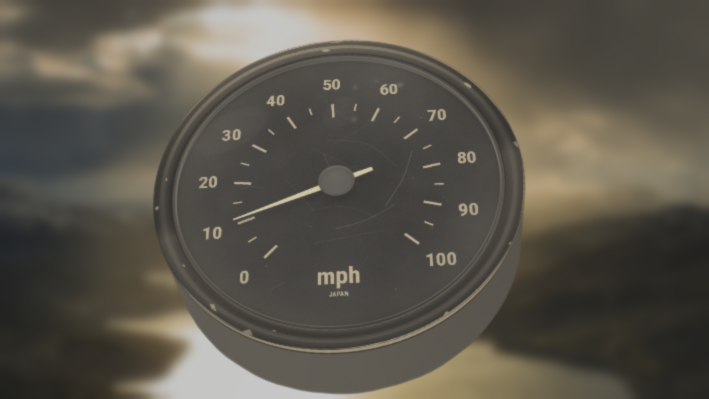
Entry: 10 mph
